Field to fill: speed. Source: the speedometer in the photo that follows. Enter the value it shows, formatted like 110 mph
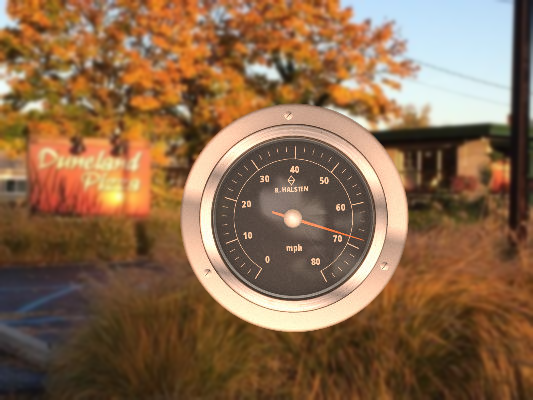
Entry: 68 mph
